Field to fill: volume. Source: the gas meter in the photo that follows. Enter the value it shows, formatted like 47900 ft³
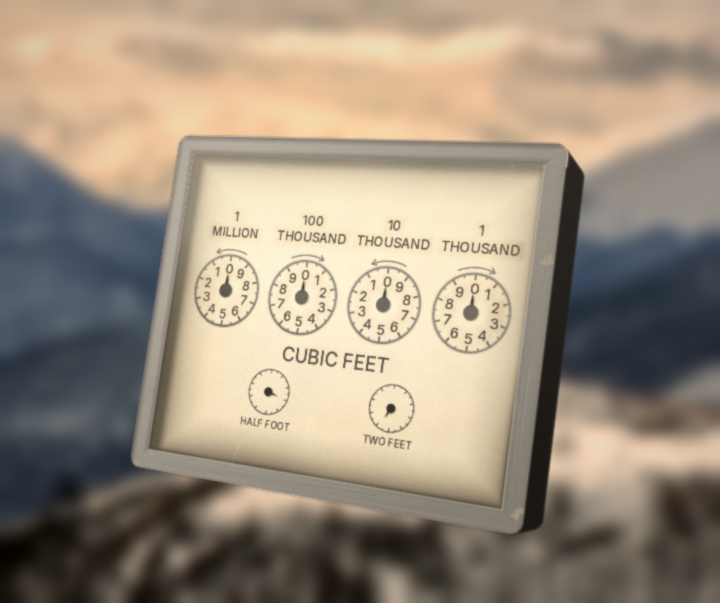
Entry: 0 ft³
